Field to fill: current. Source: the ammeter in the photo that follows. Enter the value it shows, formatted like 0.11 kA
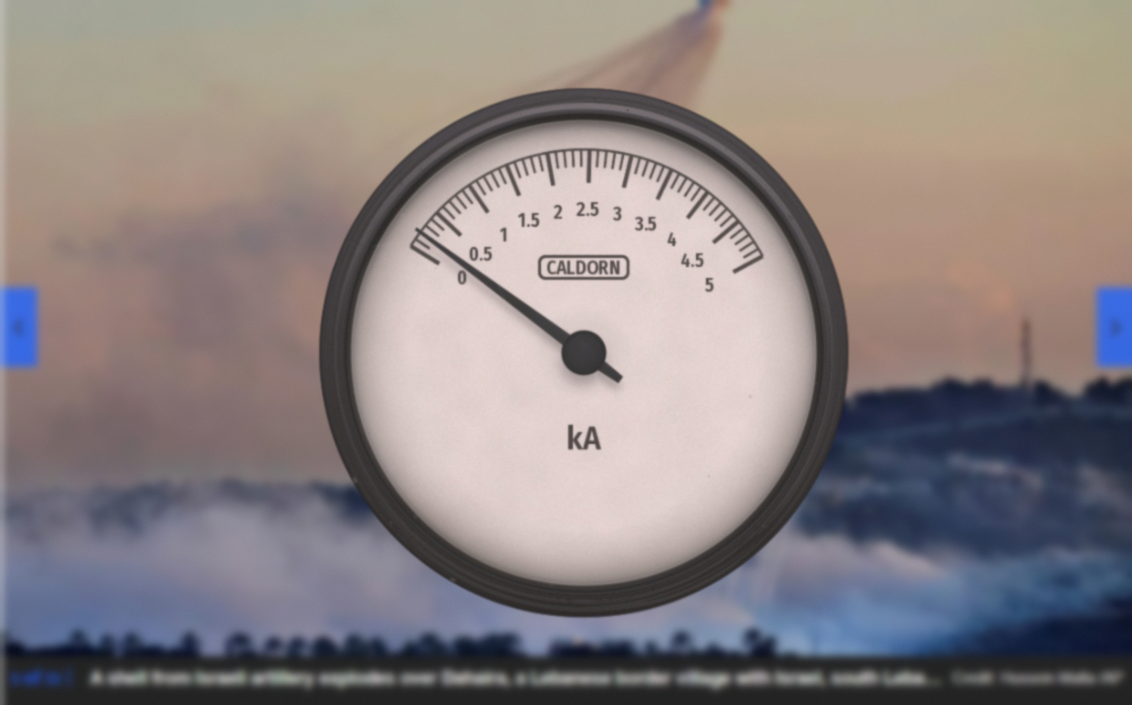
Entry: 0.2 kA
